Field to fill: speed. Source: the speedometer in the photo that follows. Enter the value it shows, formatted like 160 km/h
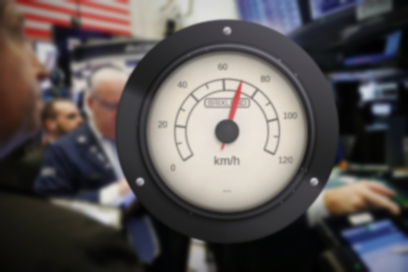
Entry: 70 km/h
